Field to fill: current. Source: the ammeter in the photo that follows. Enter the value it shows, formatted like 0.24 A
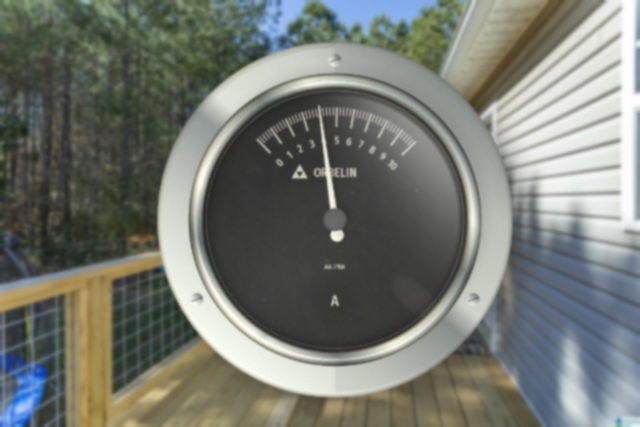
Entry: 4 A
